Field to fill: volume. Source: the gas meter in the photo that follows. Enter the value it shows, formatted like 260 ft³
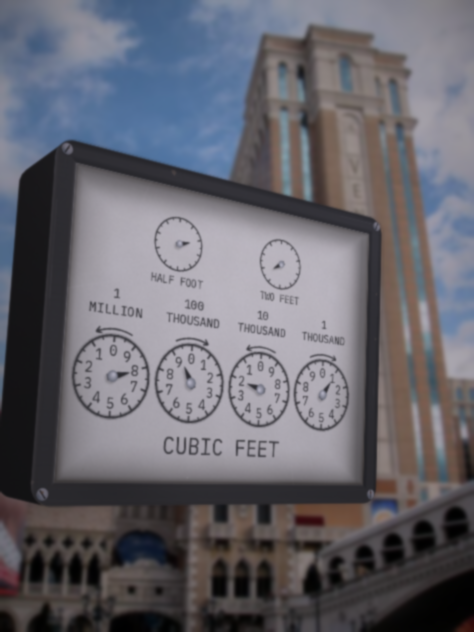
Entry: 792100 ft³
